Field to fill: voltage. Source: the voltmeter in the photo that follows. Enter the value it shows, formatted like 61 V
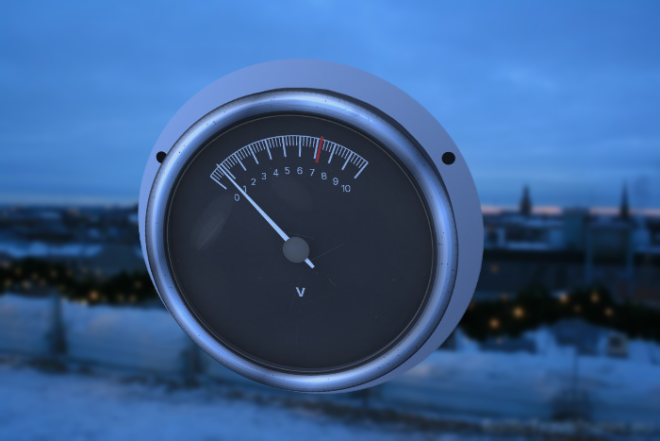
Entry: 1 V
